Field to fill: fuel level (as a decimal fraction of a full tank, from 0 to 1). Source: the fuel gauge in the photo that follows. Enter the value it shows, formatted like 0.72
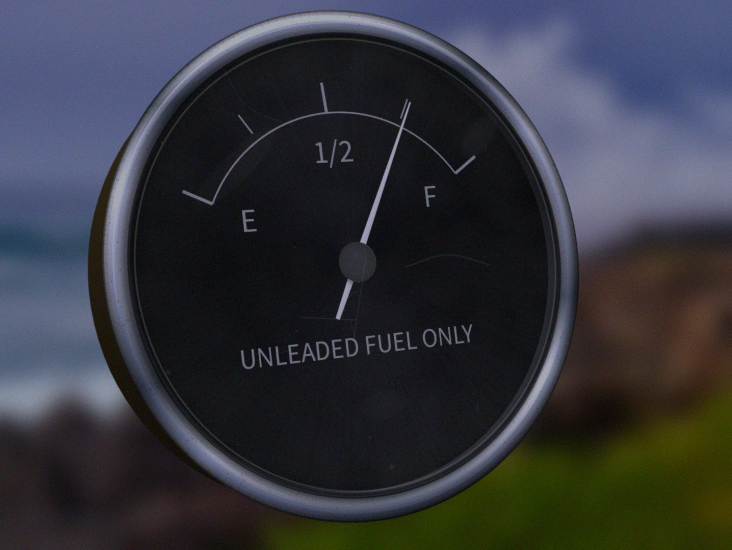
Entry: 0.75
